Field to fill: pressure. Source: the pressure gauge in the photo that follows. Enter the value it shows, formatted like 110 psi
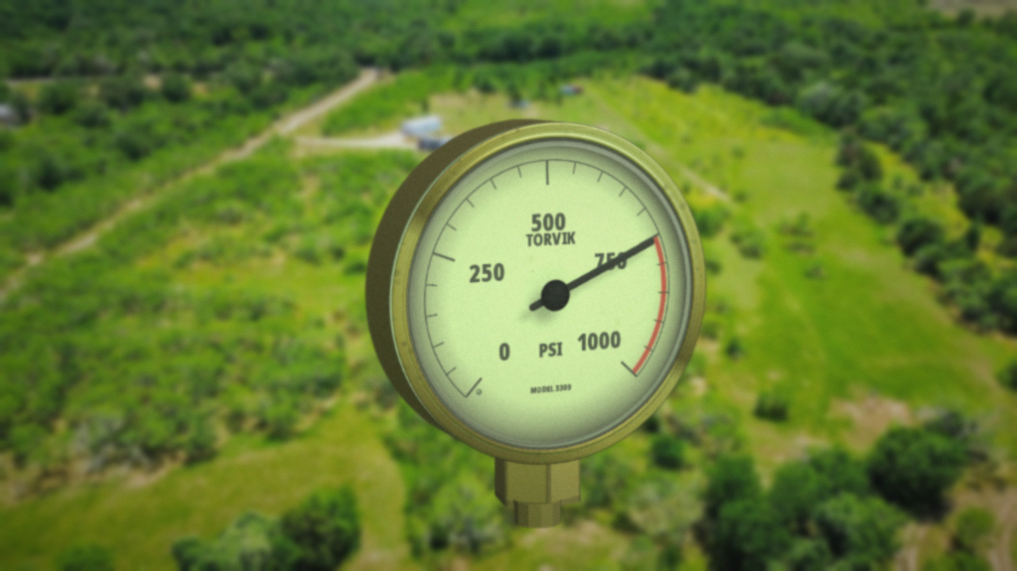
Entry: 750 psi
